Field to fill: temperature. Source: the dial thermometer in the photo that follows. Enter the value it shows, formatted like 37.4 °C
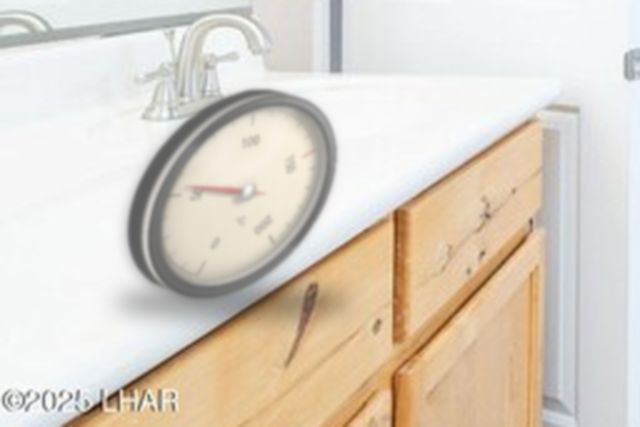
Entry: 55 °C
